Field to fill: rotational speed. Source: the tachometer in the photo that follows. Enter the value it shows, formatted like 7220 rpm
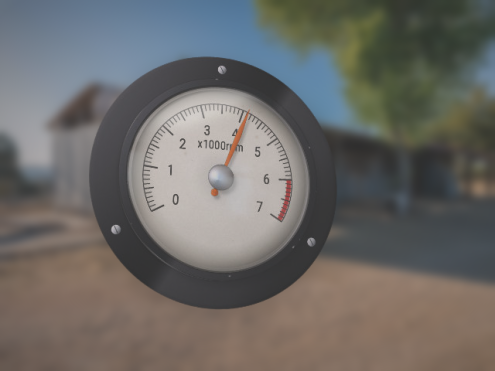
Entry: 4100 rpm
